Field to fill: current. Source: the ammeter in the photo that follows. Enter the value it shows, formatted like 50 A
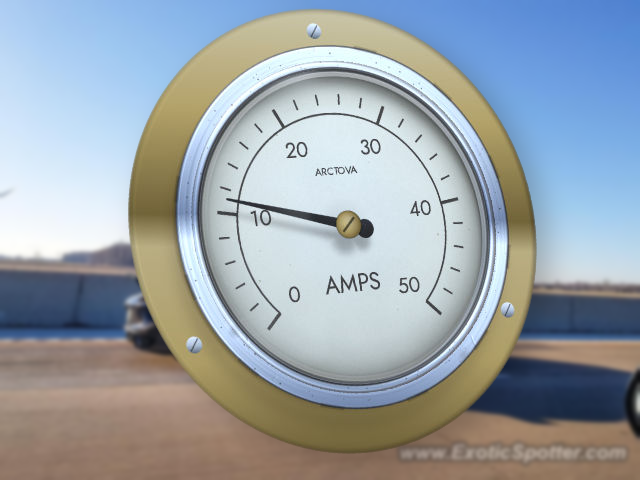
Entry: 11 A
